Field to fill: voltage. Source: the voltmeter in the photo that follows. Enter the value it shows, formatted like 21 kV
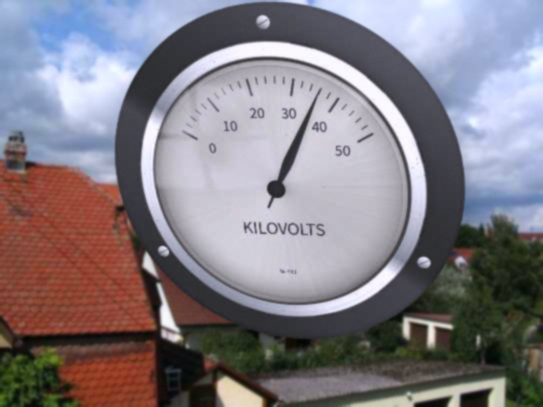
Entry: 36 kV
